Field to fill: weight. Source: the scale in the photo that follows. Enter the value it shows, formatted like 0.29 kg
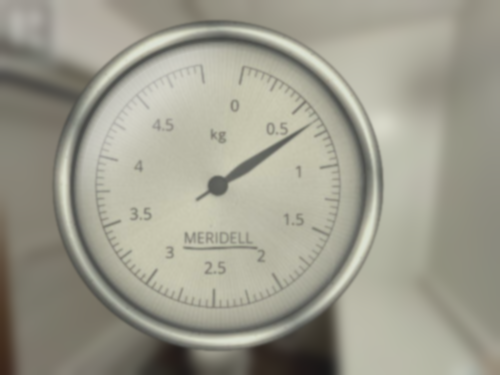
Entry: 0.65 kg
